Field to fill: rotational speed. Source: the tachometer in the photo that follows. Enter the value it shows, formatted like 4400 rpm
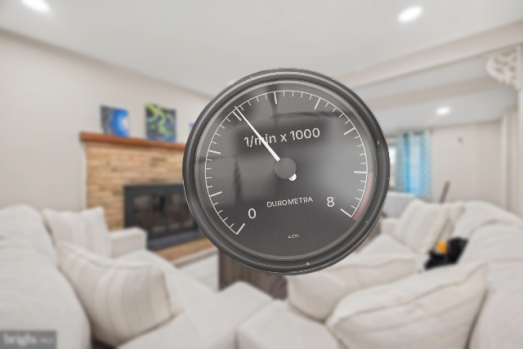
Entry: 3100 rpm
